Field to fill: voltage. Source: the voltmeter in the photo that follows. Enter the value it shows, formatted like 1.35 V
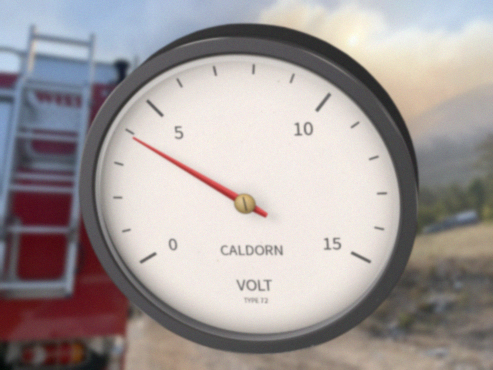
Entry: 4 V
